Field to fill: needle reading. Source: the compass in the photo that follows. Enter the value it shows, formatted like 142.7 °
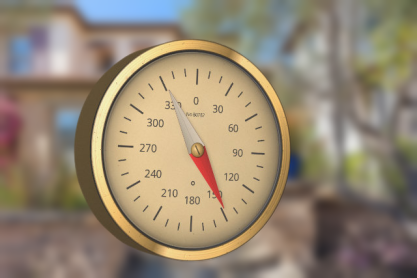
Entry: 150 °
